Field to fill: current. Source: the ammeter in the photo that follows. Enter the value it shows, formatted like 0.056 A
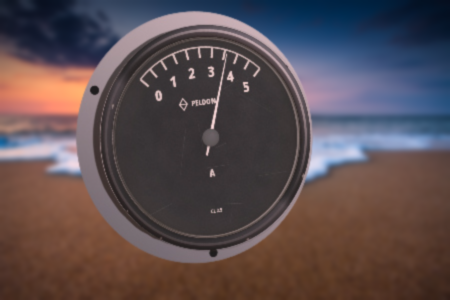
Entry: 3.5 A
